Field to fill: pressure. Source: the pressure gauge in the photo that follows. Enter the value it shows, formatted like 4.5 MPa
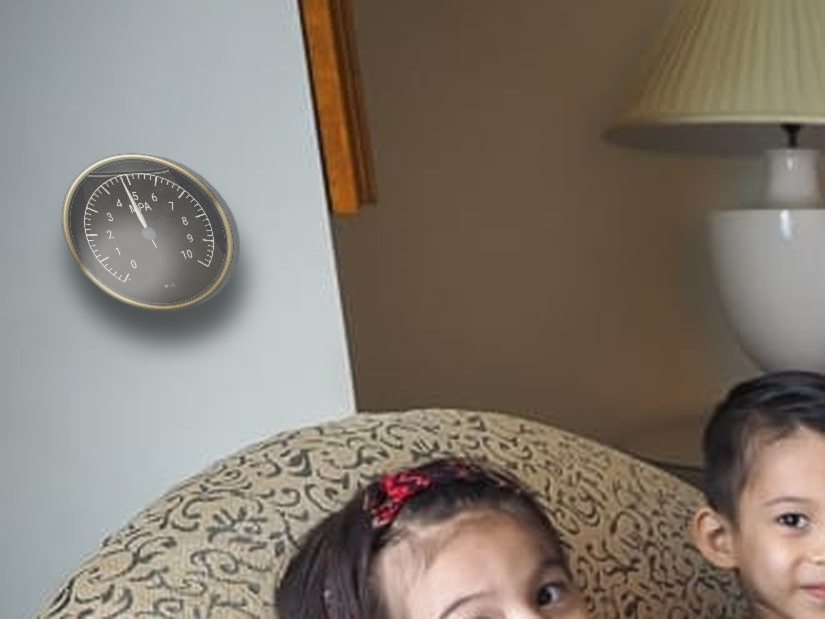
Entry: 4.8 MPa
